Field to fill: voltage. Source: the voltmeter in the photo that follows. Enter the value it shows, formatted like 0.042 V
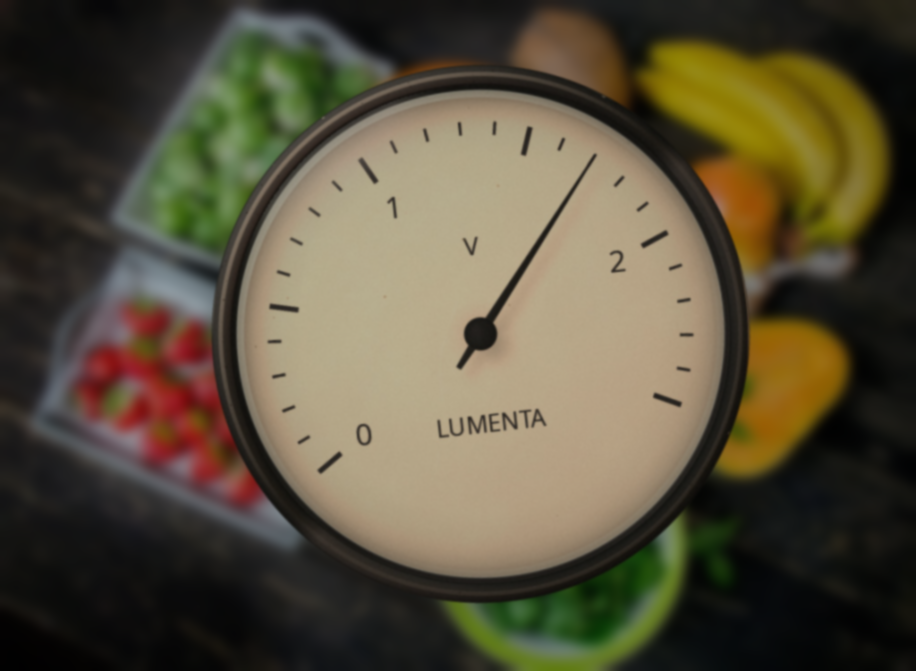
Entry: 1.7 V
